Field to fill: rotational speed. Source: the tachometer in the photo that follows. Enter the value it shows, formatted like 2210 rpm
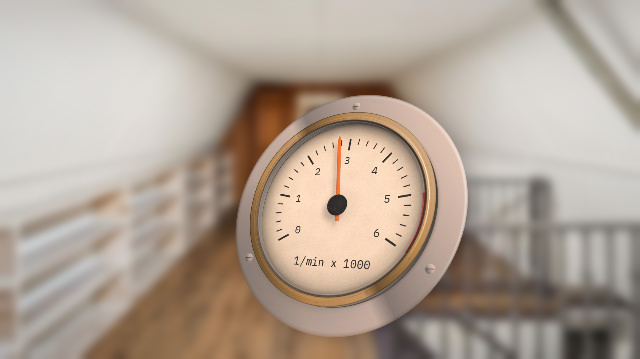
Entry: 2800 rpm
